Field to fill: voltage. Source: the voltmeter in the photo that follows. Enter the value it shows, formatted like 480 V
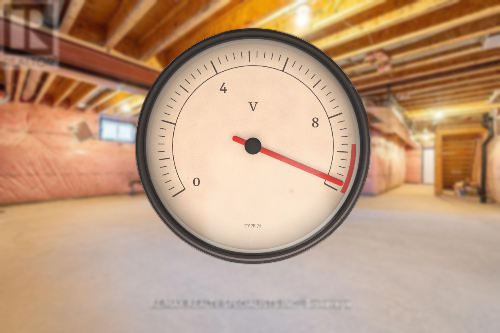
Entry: 9.8 V
